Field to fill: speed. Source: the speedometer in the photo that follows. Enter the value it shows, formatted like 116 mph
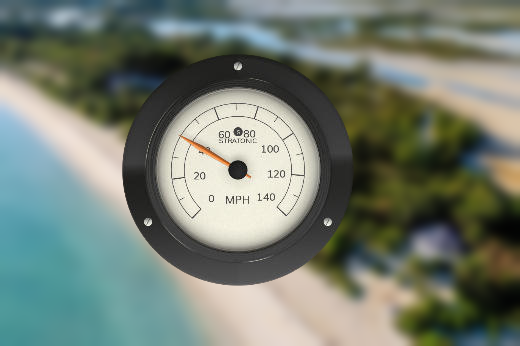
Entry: 40 mph
